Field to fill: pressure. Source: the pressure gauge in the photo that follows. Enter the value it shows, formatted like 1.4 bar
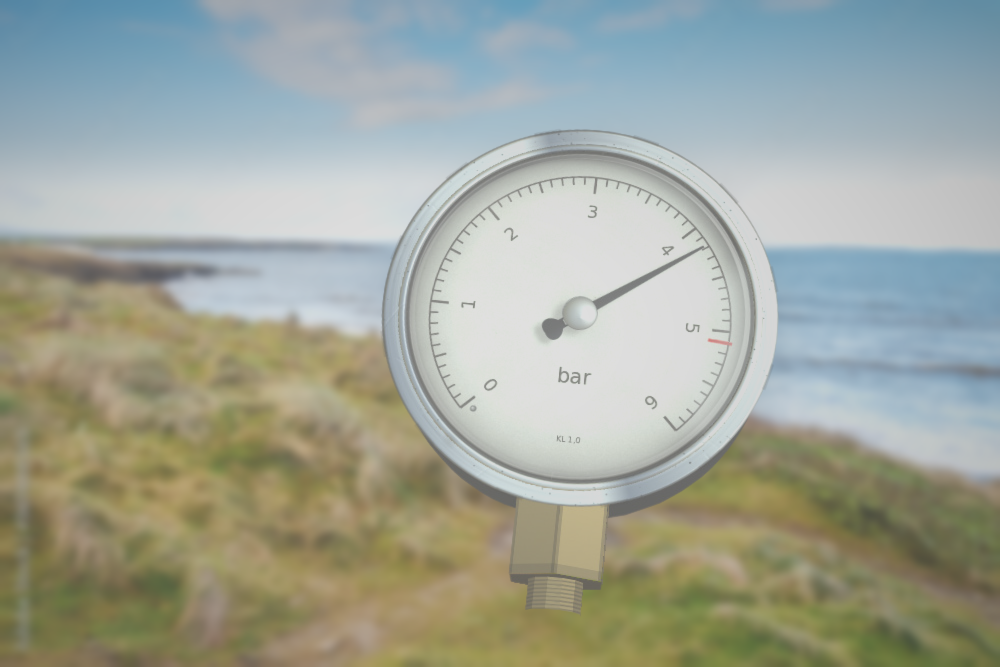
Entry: 4.2 bar
